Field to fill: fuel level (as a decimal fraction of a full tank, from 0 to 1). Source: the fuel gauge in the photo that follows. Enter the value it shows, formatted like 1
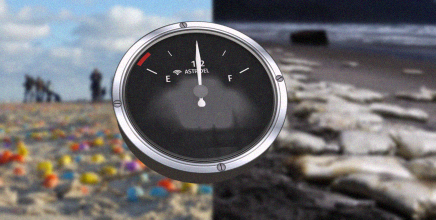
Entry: 0.5
